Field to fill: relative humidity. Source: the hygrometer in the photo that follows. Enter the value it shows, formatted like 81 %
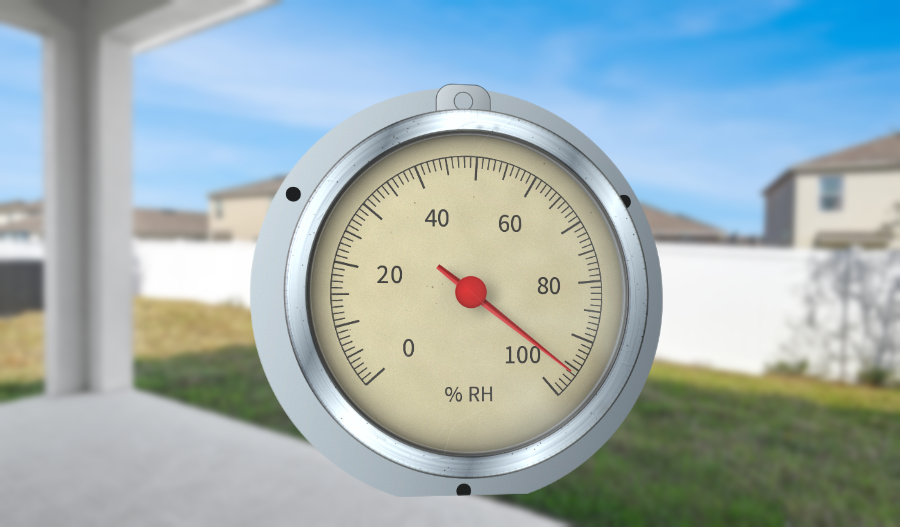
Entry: 96 %
